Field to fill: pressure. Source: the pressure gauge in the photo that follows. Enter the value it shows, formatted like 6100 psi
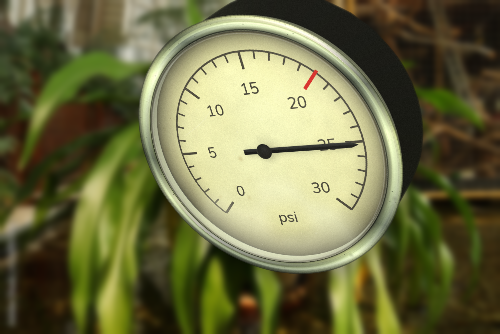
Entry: 25 psi
